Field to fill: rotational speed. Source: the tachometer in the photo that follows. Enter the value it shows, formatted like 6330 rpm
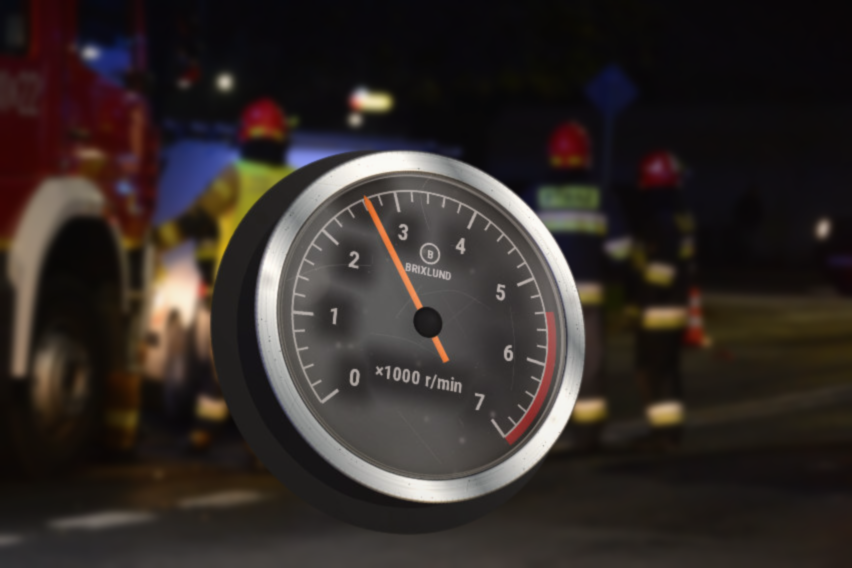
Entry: 2600 rpm
